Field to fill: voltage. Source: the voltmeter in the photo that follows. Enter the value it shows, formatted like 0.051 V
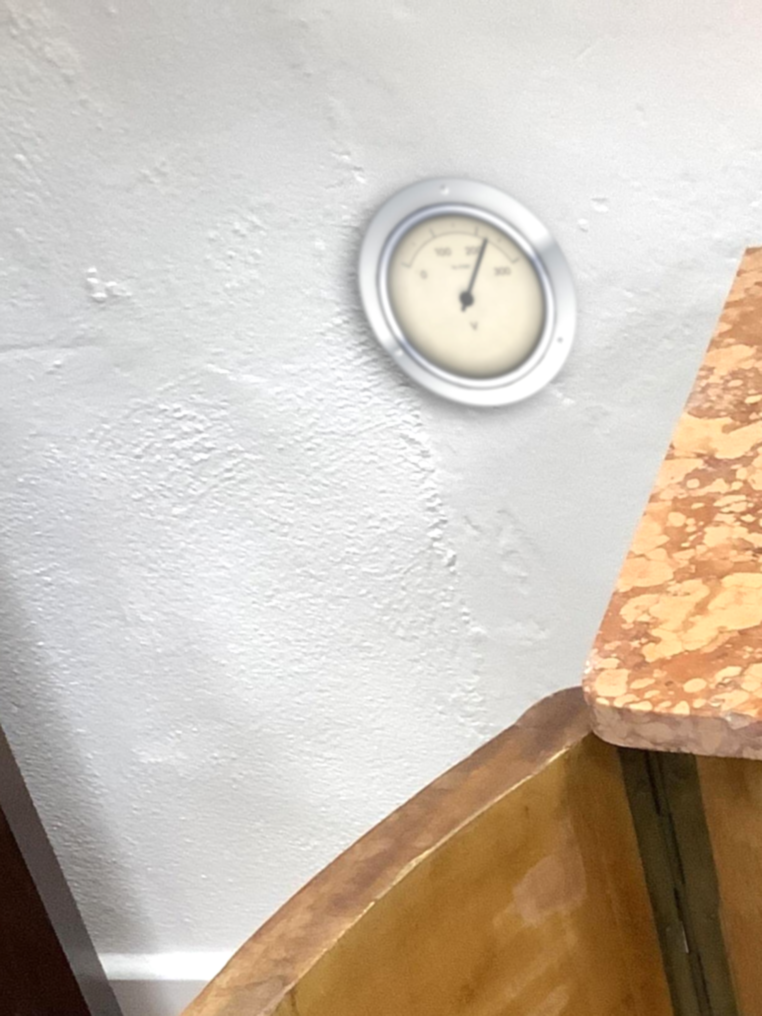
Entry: 225 V
